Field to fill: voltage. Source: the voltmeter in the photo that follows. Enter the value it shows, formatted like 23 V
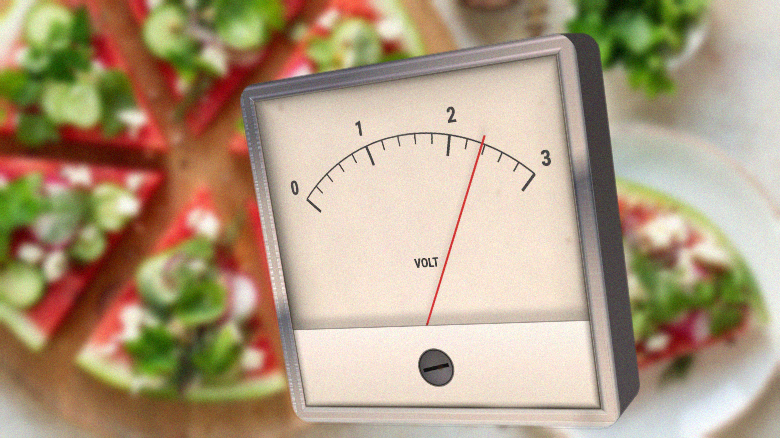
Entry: 2.4 V
